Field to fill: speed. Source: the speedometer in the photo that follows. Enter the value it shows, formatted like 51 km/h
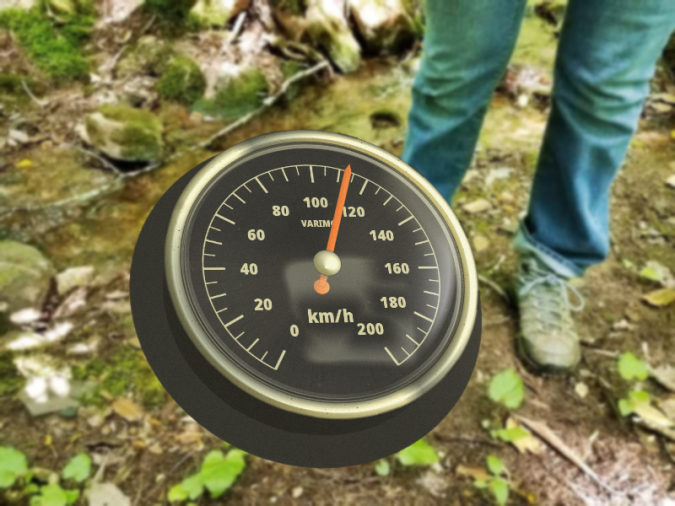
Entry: 112.5 km/h
